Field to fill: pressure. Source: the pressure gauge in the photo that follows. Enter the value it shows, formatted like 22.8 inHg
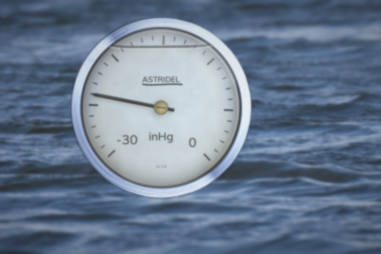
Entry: -24 inHg
